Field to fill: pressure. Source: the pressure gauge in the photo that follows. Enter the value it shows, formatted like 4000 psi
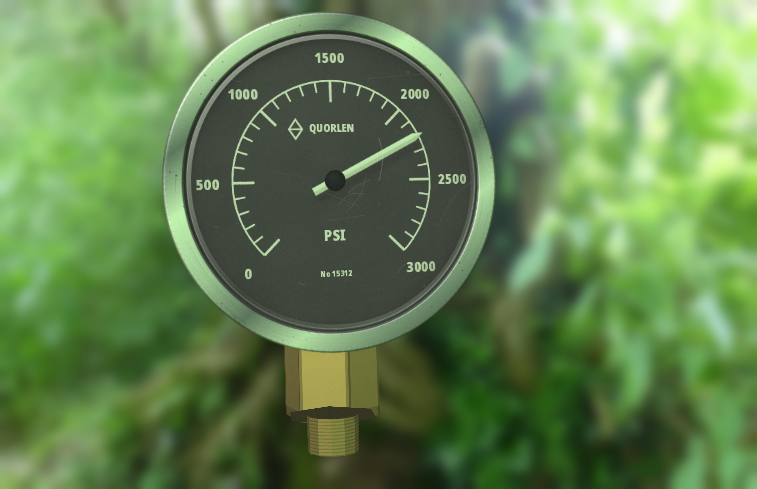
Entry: 2200 psi
